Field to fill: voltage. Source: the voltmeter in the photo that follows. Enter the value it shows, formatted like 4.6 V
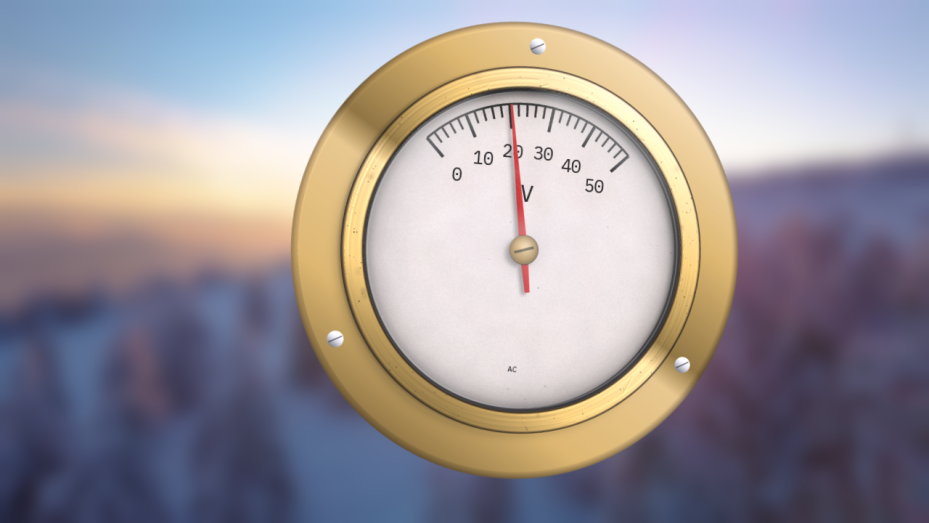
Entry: 20 V
